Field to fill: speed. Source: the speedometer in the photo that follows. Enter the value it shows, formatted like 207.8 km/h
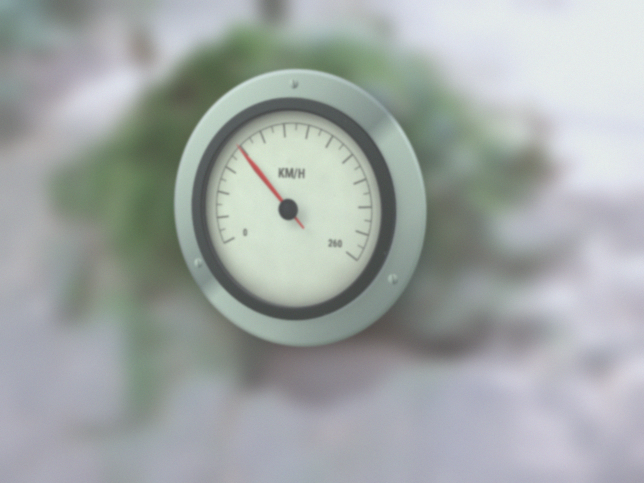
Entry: 80 km/h
